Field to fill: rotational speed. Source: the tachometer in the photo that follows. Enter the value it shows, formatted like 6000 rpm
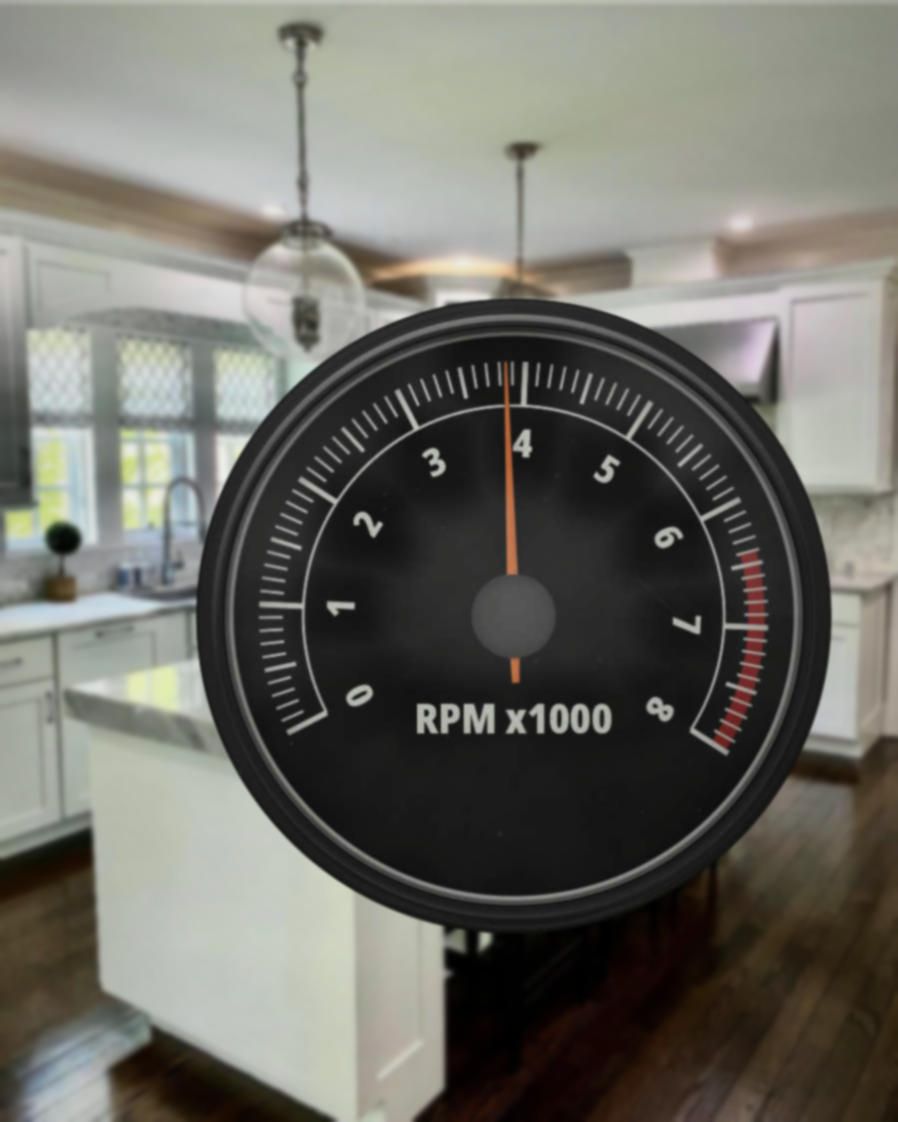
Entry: 3850 rpm
